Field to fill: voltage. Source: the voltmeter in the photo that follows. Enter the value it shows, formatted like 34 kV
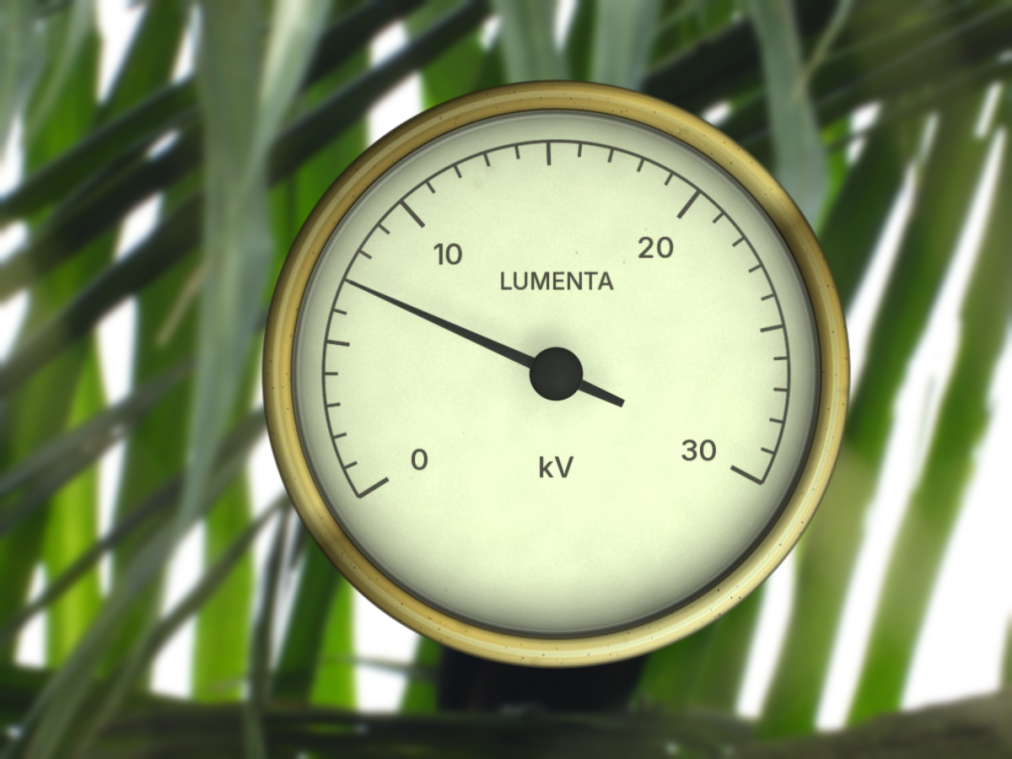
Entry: 7 kV
